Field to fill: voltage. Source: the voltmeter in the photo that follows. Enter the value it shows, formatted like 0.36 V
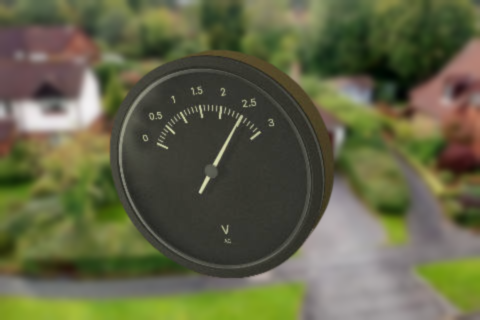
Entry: 2.5 V
